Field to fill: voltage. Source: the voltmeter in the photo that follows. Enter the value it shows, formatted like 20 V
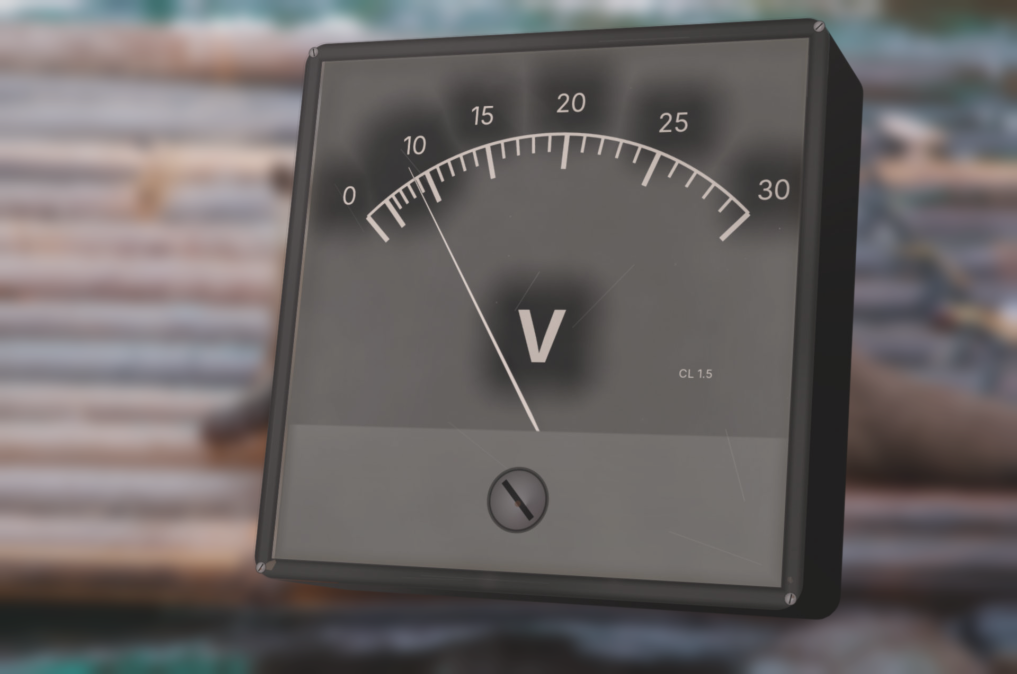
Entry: 9 V
